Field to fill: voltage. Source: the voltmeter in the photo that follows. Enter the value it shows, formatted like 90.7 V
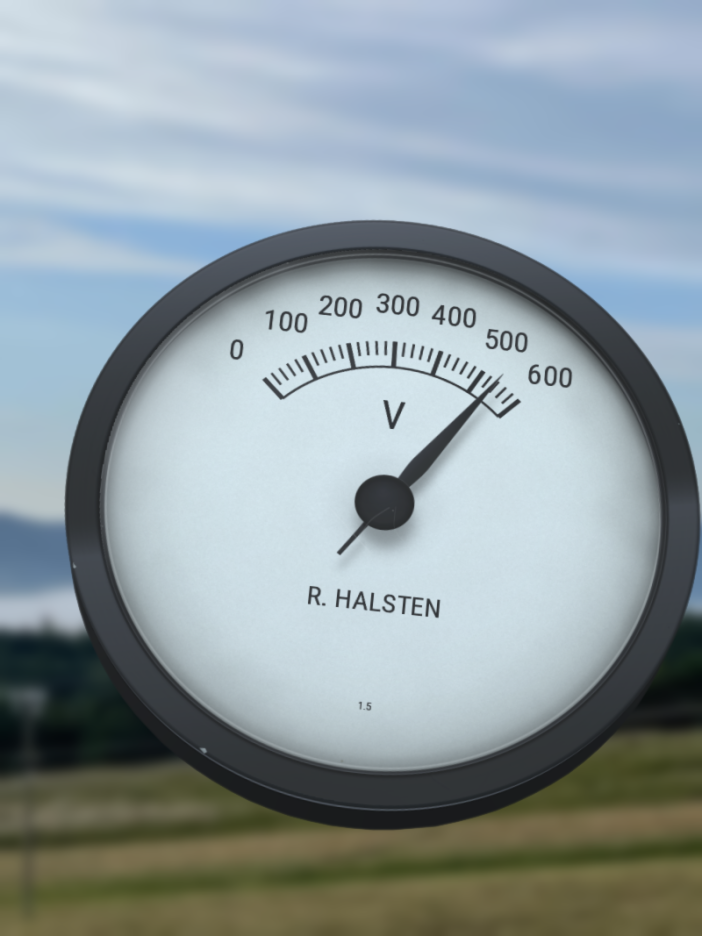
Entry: 540 V
